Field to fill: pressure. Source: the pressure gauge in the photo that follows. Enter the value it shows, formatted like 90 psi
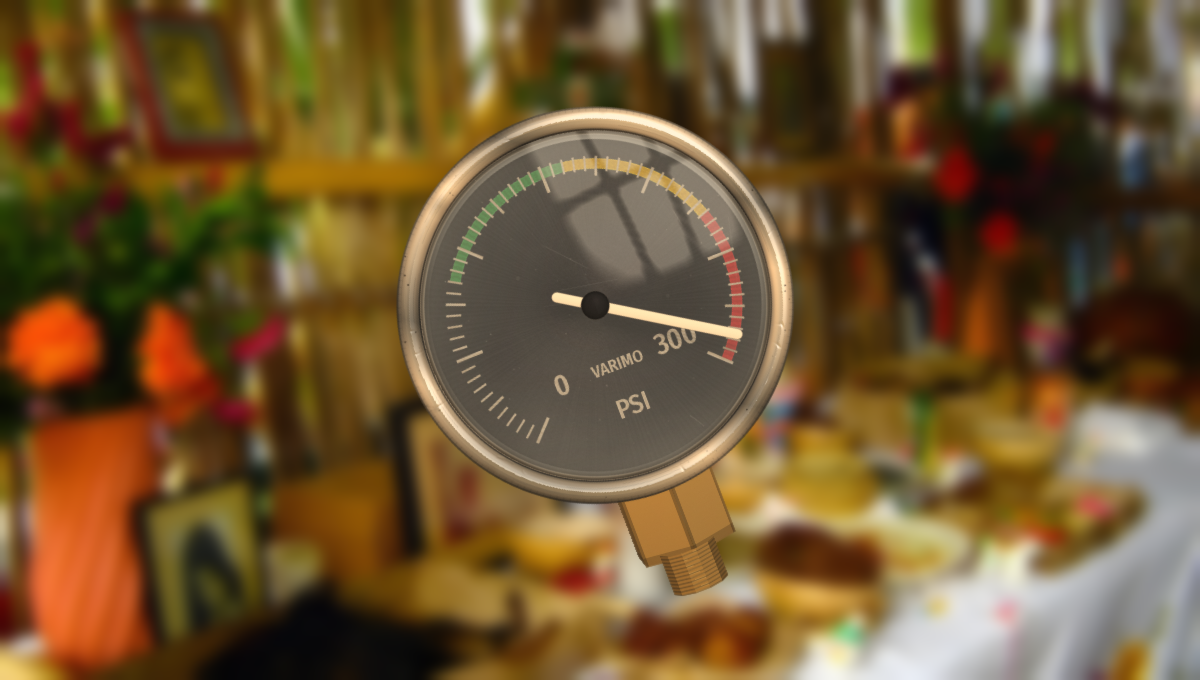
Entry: 287.5 psi
